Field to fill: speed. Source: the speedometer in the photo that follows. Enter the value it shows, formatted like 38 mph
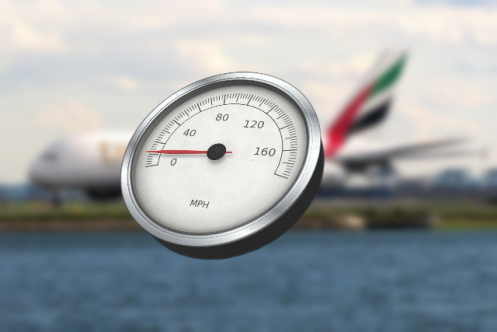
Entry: 10 mph
